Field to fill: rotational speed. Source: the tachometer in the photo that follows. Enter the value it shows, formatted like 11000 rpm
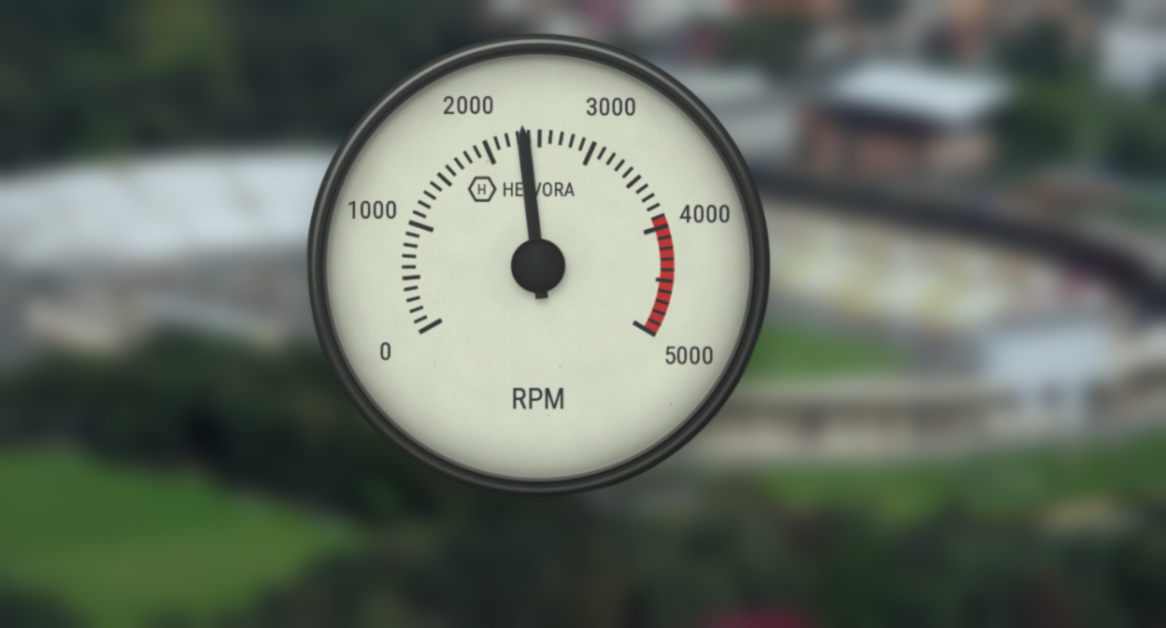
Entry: 2350 rpm
